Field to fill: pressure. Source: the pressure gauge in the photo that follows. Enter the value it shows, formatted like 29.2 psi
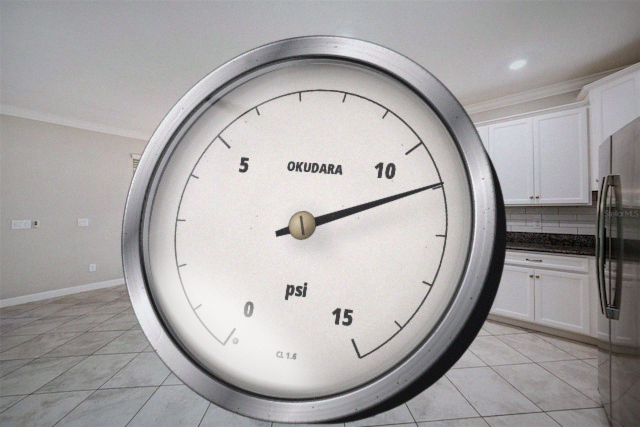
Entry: 11 psi
